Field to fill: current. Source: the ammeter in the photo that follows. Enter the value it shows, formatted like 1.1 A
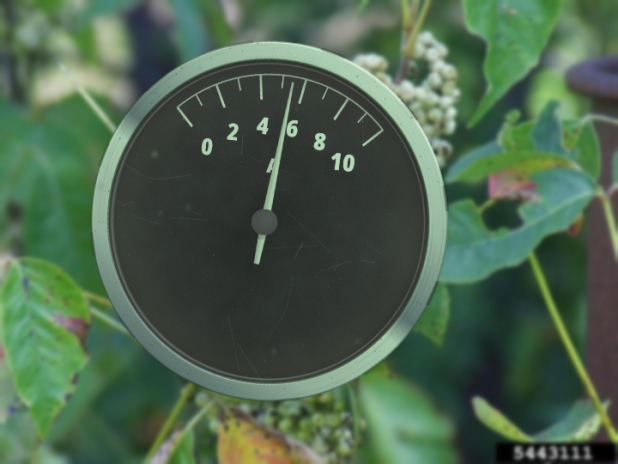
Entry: 5.5 A
